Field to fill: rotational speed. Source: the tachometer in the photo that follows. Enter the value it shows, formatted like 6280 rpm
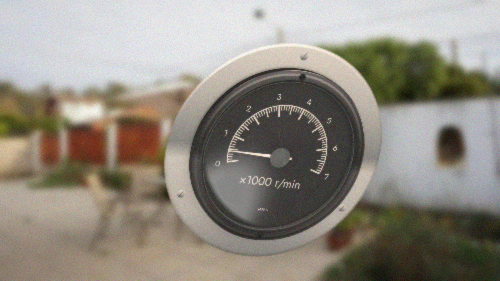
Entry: 500 rpm
